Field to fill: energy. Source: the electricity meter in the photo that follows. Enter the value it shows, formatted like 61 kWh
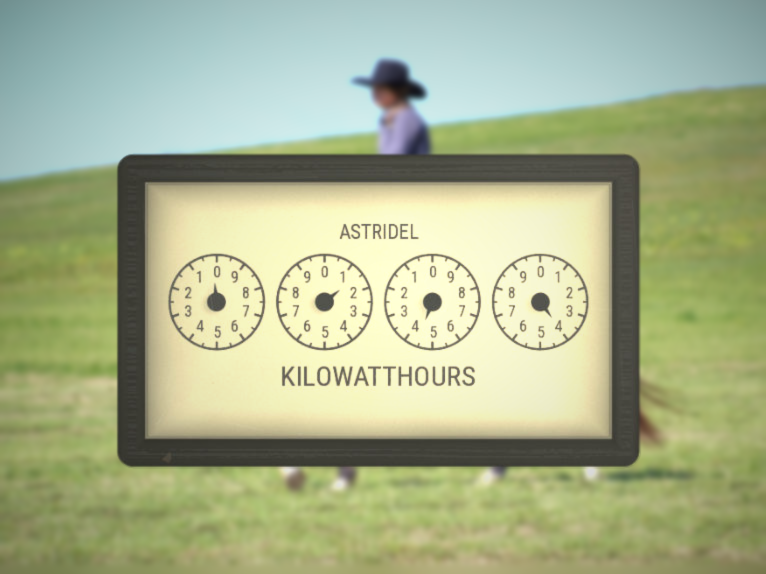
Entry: 144 kWh
